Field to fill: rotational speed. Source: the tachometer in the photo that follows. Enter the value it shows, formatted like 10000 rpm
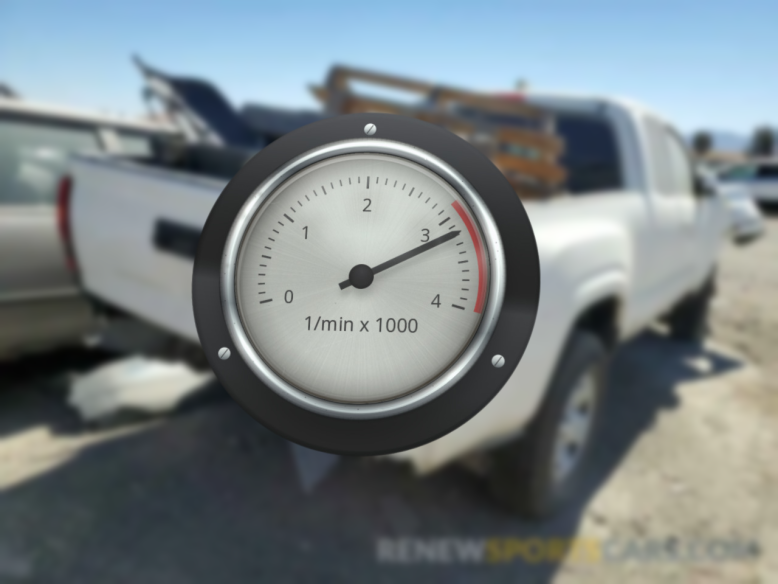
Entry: 3200 rpm
